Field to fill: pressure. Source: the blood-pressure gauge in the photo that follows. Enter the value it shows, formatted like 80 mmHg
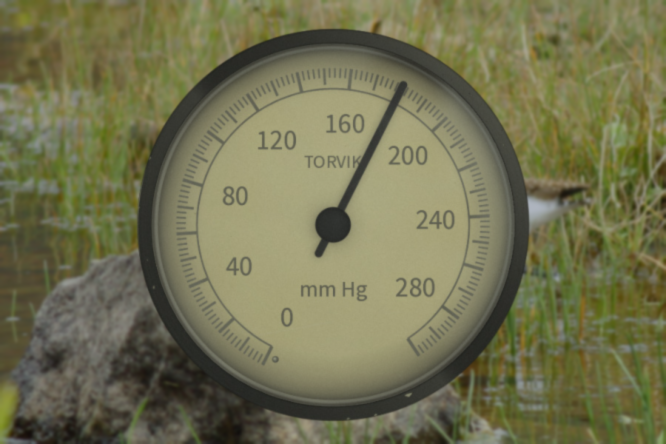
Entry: 180 mmHg
